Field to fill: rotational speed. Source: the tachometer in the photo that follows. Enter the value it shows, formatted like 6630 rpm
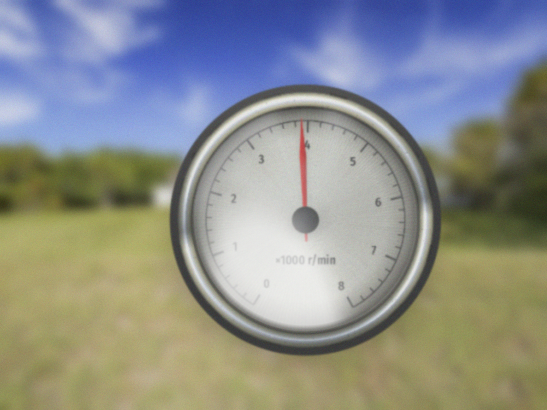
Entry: 3900 rpm
